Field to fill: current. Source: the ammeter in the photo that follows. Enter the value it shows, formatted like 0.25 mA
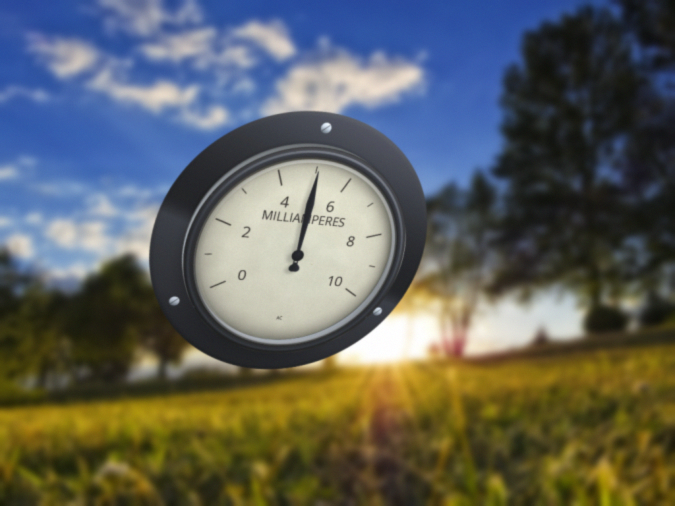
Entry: 5 mA
